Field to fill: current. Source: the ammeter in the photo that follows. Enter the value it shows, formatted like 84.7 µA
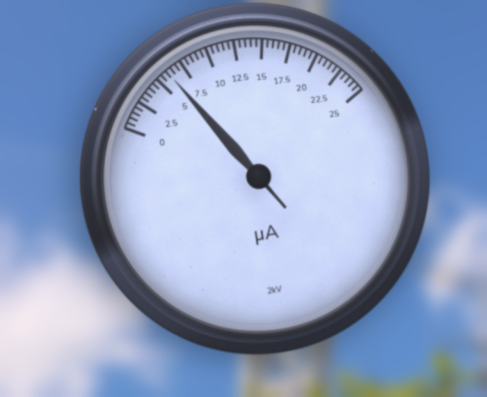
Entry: 6 µA
